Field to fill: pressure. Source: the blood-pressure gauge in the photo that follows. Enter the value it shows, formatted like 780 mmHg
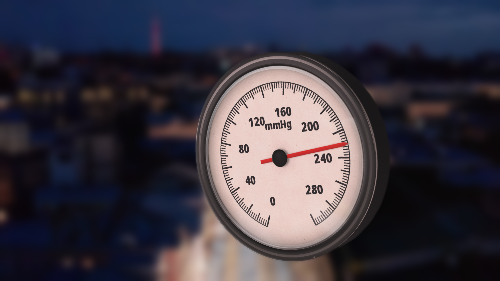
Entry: 230 mmHg
